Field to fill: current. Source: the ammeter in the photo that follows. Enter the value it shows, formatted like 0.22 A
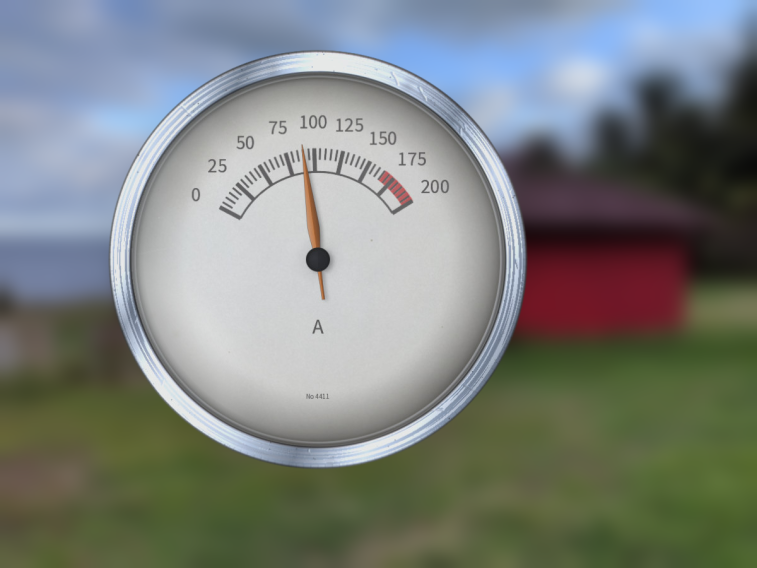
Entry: 90 A
